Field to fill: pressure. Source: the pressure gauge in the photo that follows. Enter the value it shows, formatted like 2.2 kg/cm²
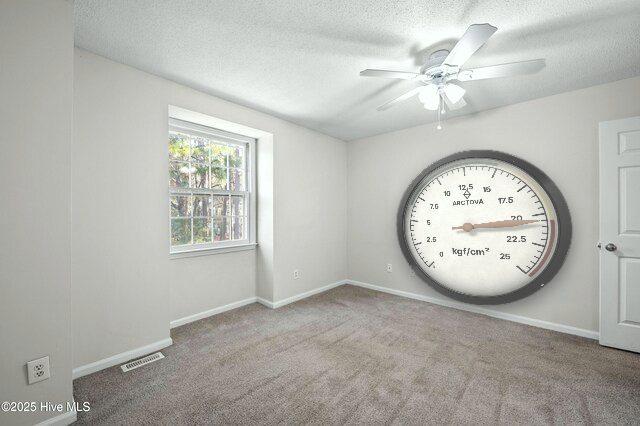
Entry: 20.5 kg/cm²
